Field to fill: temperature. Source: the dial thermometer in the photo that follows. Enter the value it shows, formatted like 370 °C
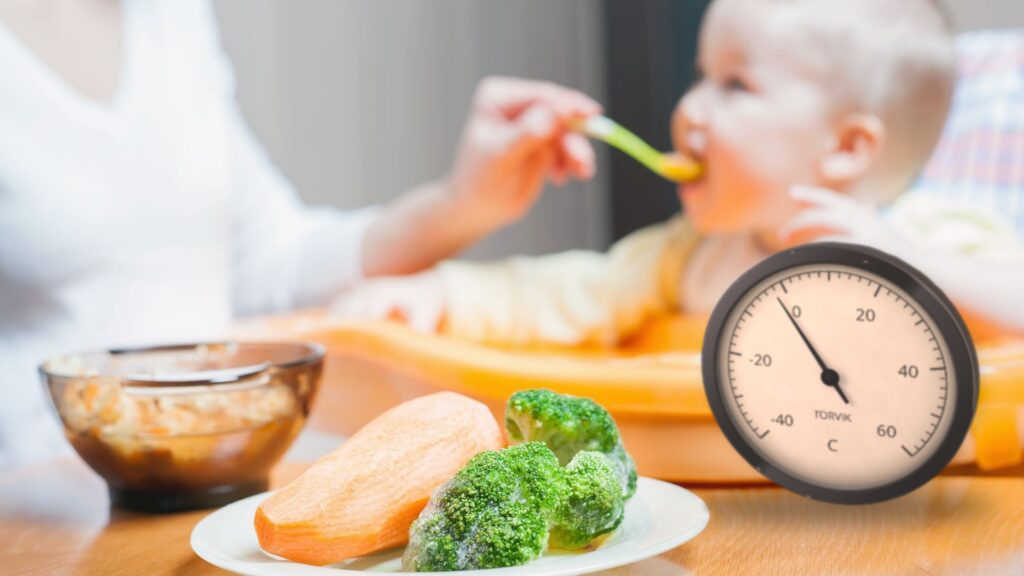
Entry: -2 °C
